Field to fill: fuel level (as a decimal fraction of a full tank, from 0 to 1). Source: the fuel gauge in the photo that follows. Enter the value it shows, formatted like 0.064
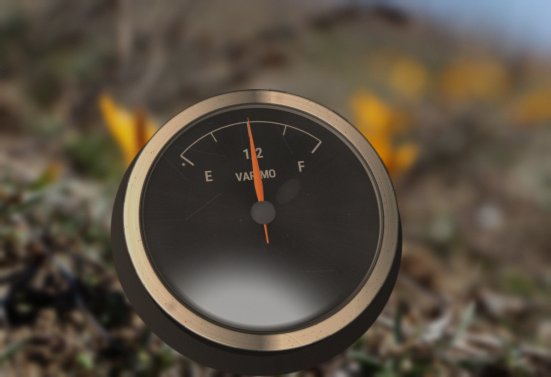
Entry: 0.5
